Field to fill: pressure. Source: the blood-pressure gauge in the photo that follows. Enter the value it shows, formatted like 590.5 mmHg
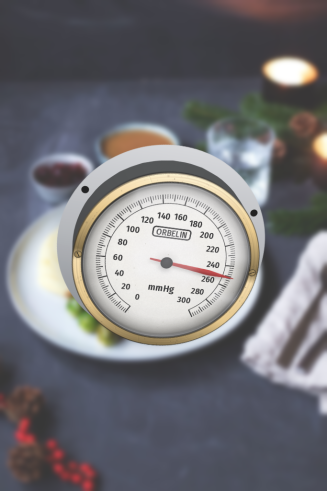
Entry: 250 mmHg
